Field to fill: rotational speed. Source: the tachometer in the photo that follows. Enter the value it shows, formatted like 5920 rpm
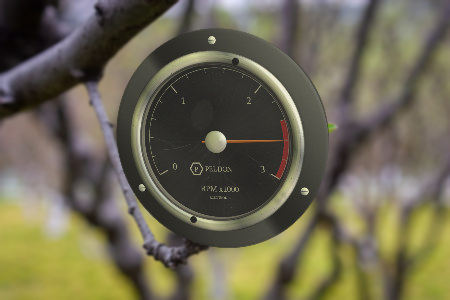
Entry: 2600 rpm
